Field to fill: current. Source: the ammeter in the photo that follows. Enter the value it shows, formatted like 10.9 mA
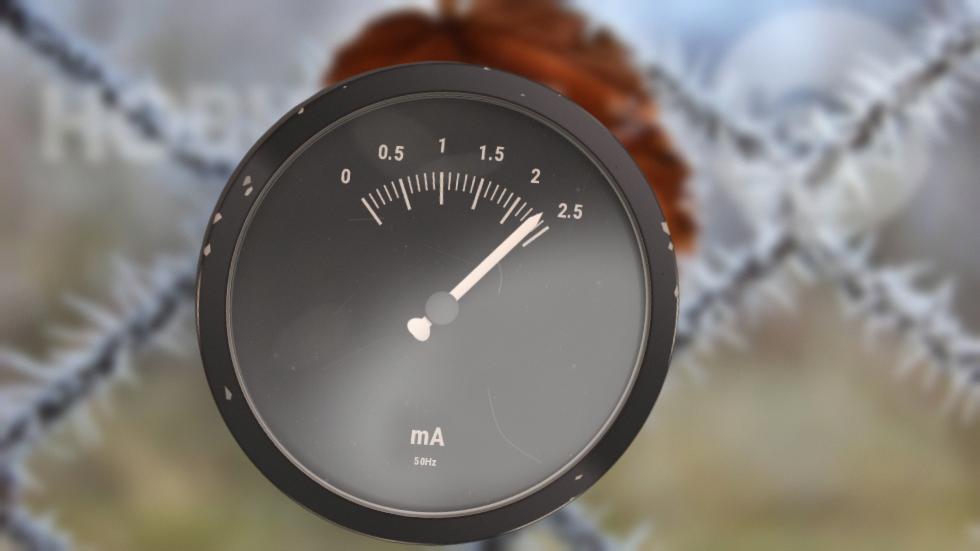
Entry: 2.3 mA
